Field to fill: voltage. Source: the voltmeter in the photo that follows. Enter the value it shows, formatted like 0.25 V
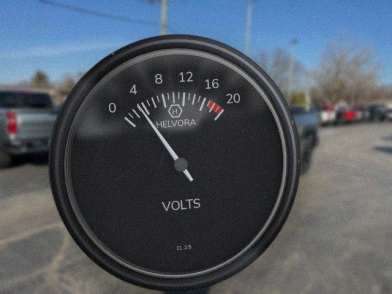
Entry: 3 V
